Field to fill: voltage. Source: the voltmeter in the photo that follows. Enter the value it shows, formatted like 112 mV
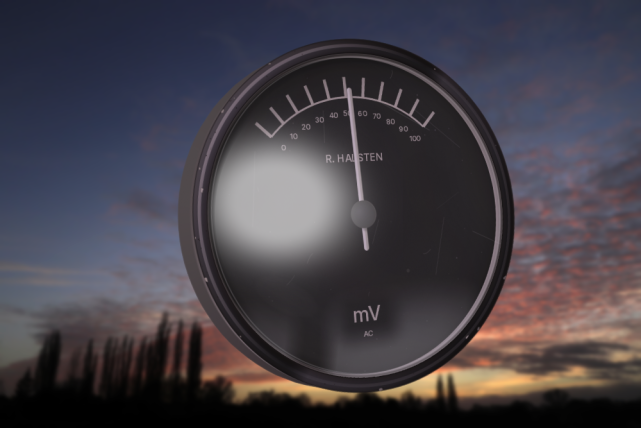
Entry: 50 mV
